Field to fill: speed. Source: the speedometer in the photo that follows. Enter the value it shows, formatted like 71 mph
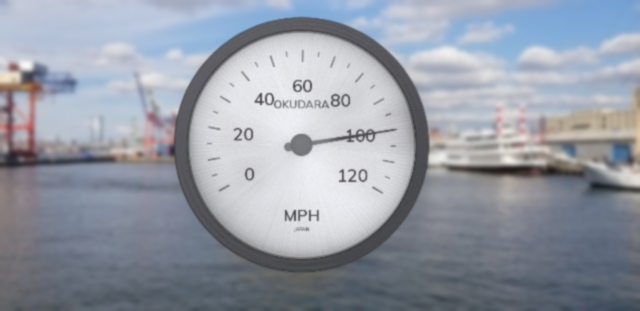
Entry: 100 mph
